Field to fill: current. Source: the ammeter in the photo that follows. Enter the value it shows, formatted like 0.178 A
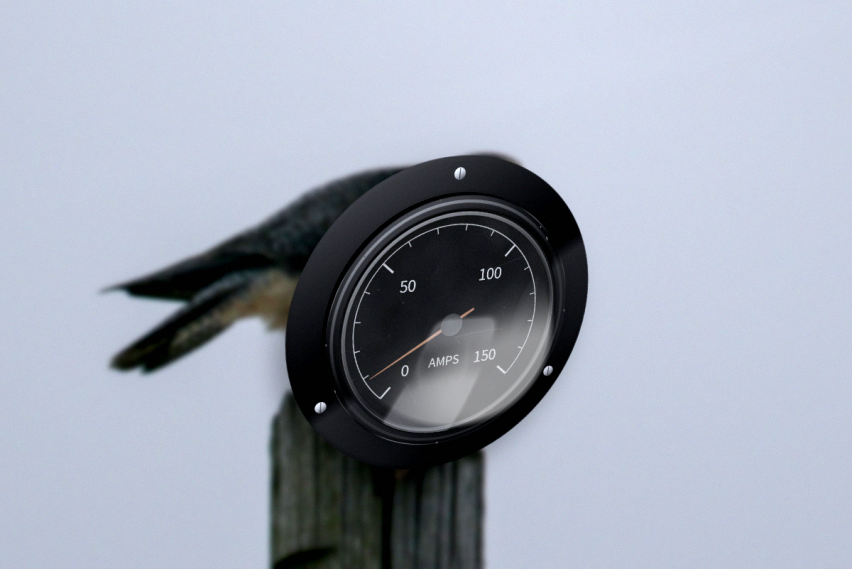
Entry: 10 A
